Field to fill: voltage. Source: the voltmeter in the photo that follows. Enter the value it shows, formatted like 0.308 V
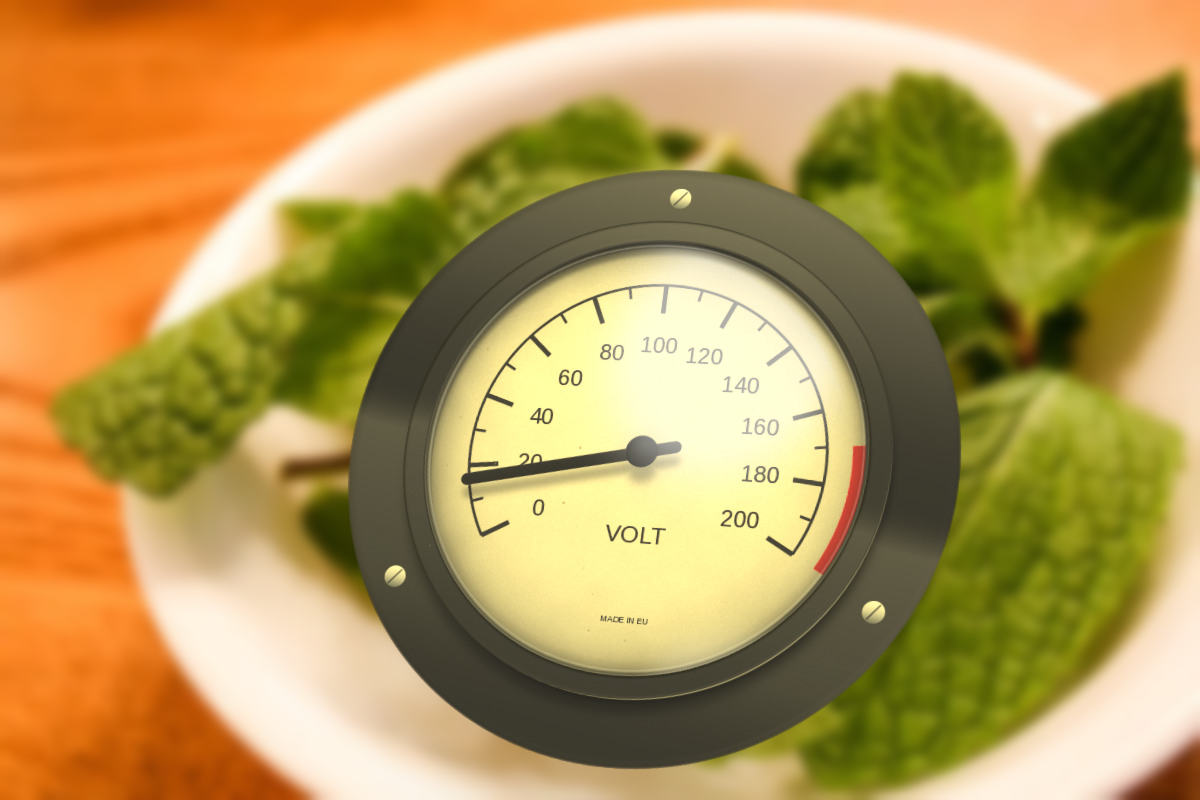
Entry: 15 V
